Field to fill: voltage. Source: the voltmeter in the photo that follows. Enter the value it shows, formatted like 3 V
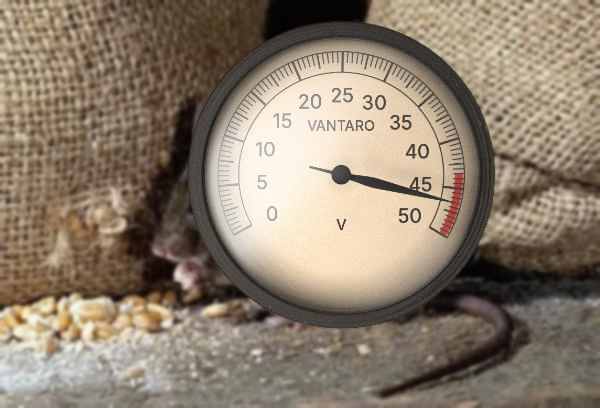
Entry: 46.5 V
